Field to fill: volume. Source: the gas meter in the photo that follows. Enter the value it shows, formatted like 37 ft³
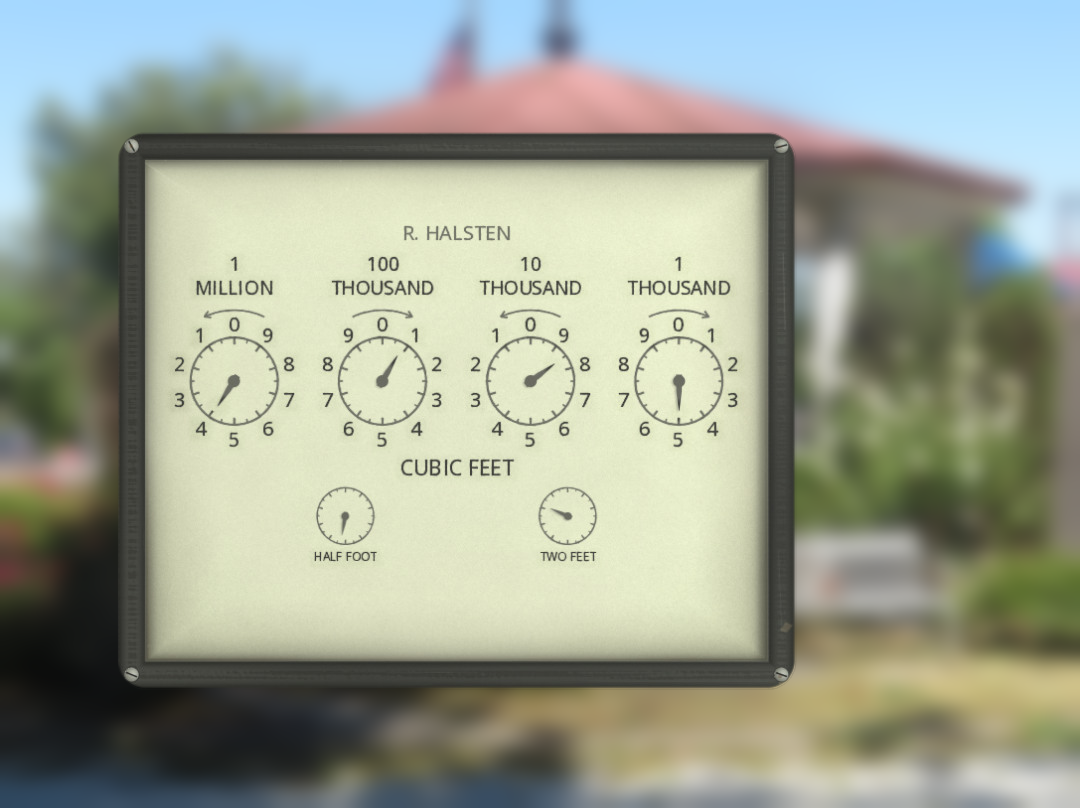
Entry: 408500 ft³
